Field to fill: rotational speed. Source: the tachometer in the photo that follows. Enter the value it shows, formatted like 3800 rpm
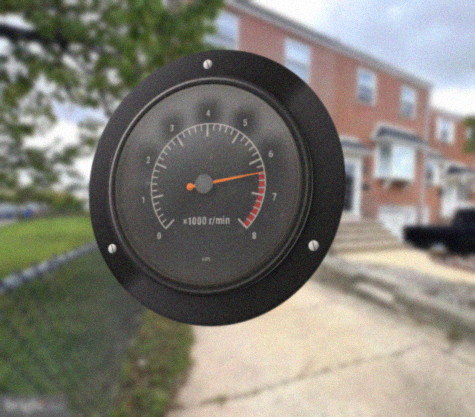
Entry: 6400 rpm
